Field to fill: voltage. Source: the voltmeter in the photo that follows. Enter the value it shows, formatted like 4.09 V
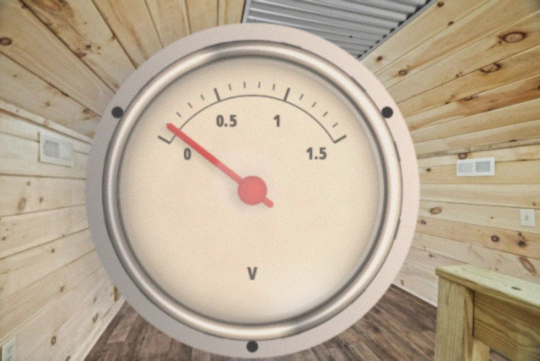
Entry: 0.1 V
